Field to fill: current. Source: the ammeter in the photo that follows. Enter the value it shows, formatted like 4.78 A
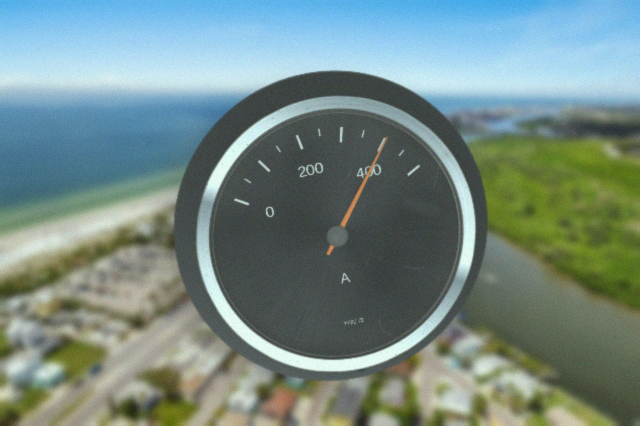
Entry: 400 A
